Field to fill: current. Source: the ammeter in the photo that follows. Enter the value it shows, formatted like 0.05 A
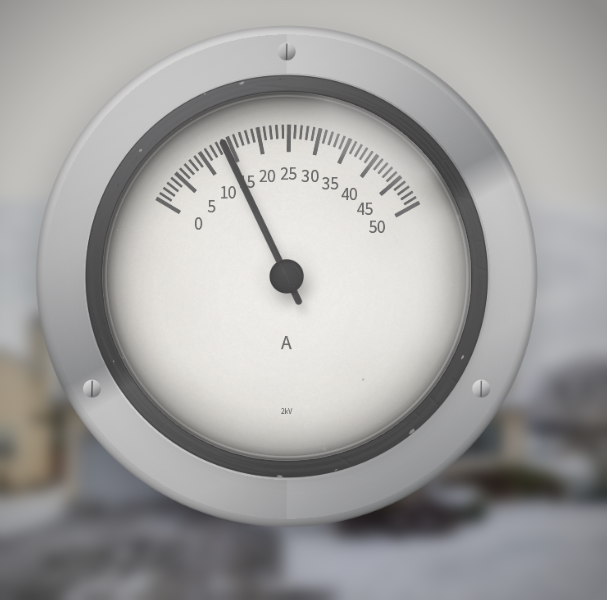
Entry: 14 A
